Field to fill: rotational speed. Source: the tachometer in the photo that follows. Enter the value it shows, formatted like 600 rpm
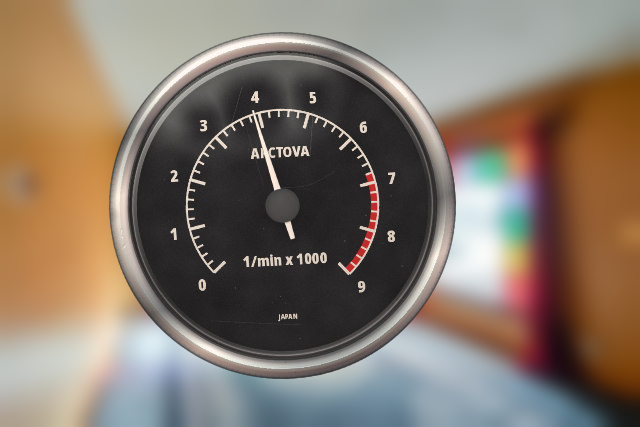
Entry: 3900 rpm
